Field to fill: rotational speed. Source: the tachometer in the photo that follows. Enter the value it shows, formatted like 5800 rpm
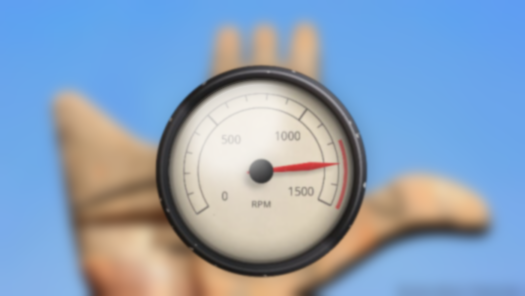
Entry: 1300 rpm
